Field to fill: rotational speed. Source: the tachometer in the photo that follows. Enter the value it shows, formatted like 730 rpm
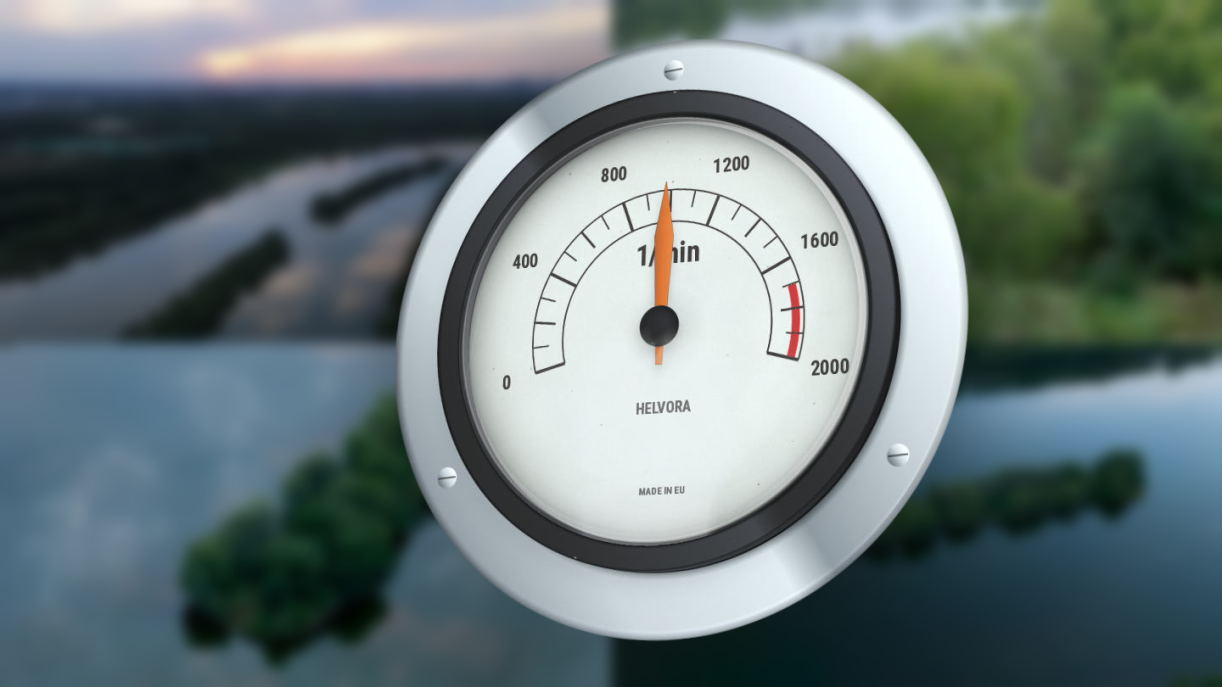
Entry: 1000 rpm
